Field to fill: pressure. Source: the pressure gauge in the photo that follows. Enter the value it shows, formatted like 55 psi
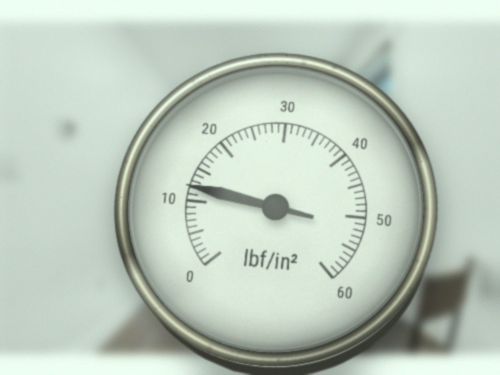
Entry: 12 psi
